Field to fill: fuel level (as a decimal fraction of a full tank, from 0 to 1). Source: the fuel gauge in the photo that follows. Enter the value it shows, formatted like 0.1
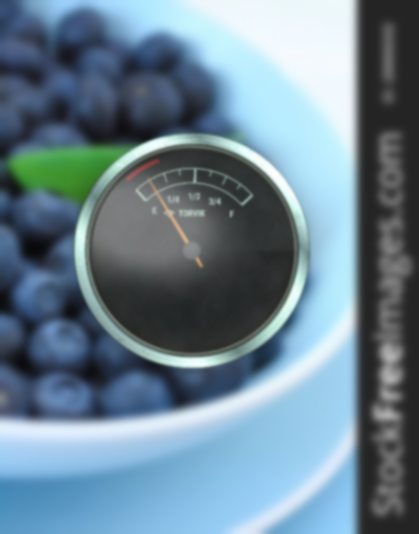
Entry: 0.125
